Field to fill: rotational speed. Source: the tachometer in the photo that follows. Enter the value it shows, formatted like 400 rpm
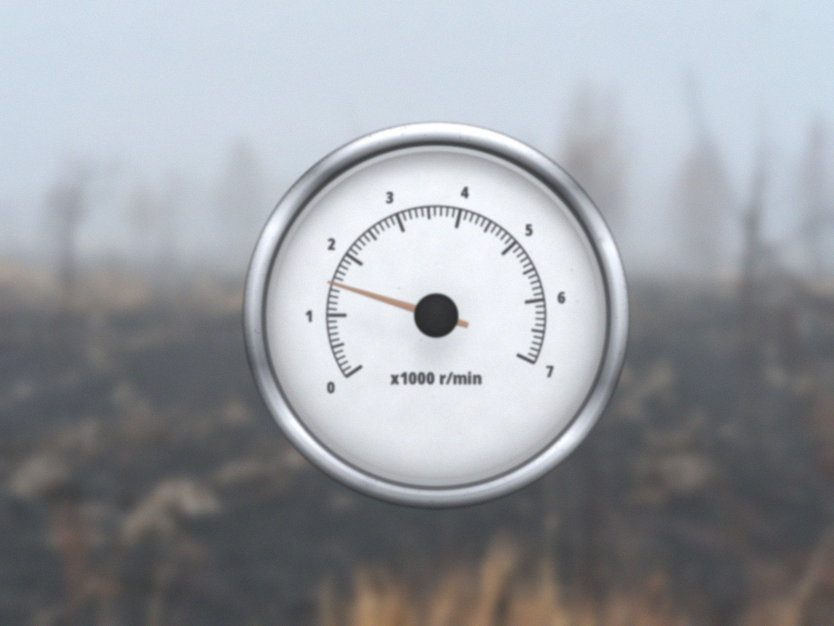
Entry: 1500 rpm
